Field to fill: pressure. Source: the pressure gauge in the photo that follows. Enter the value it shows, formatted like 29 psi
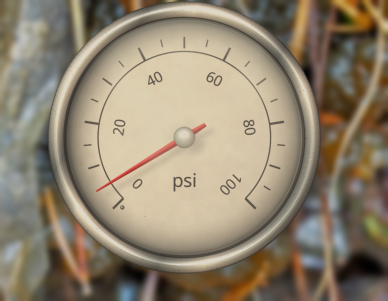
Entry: 5 psi
